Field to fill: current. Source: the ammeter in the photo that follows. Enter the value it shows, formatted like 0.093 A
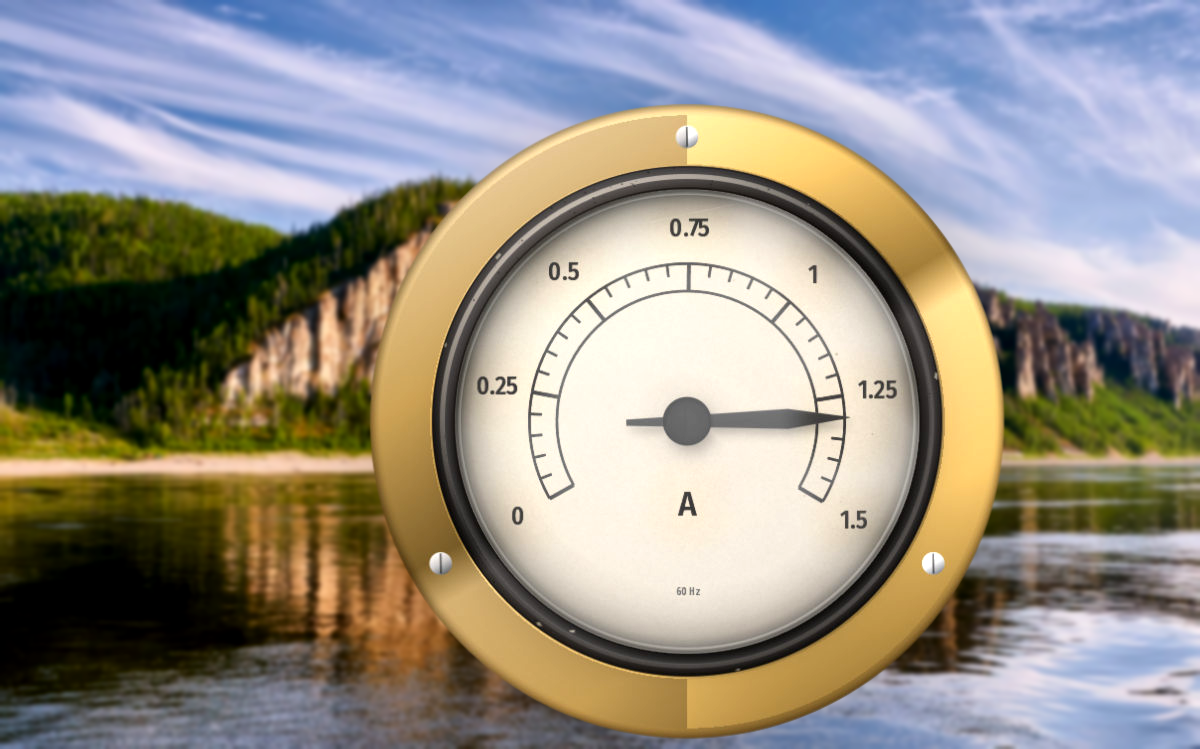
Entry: 1.3 A
